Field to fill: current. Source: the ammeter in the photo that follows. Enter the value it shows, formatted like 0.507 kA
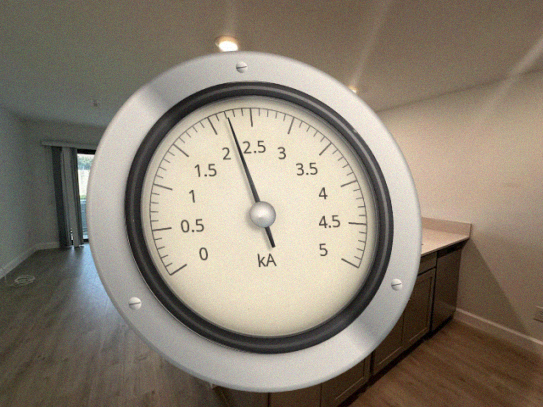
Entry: 2.2 kA
